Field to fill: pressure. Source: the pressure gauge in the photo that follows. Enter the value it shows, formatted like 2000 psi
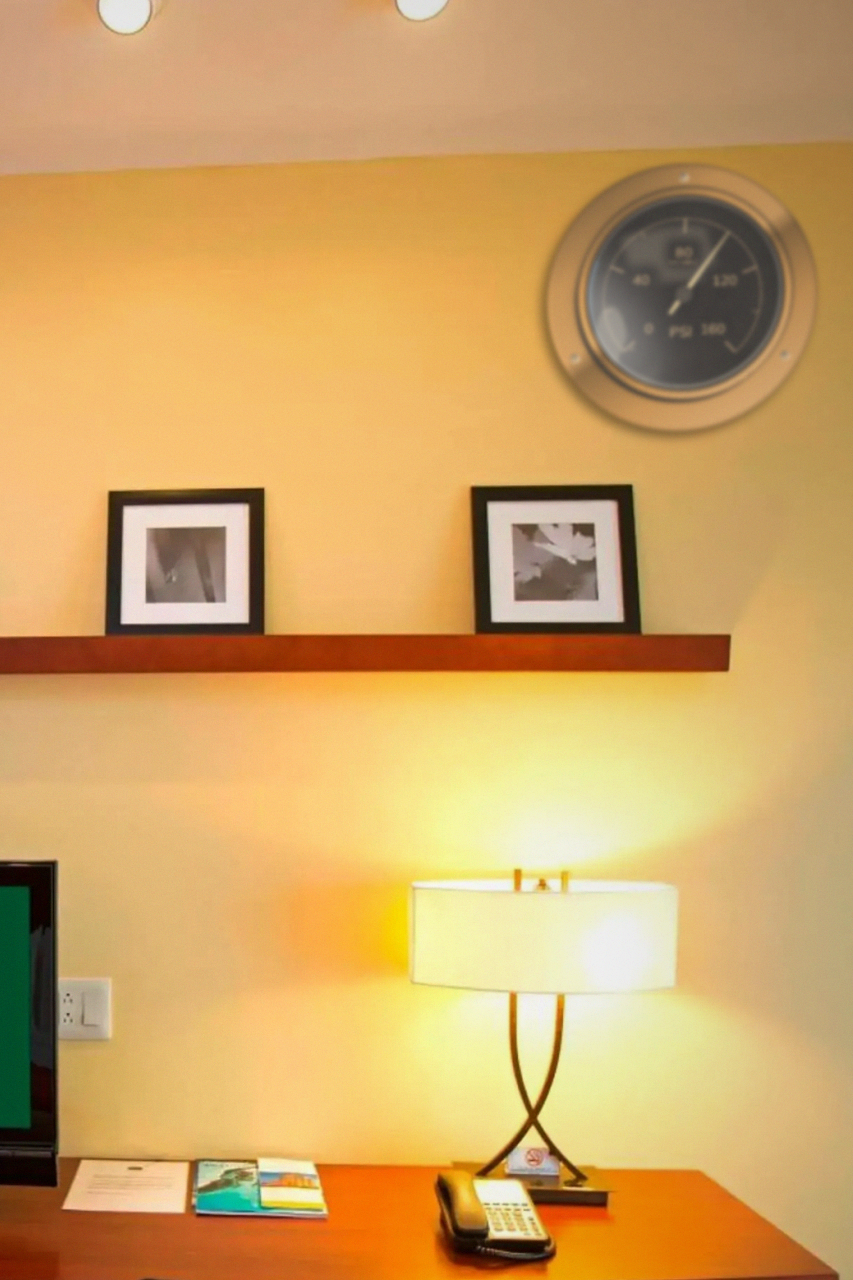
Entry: 100 psi
